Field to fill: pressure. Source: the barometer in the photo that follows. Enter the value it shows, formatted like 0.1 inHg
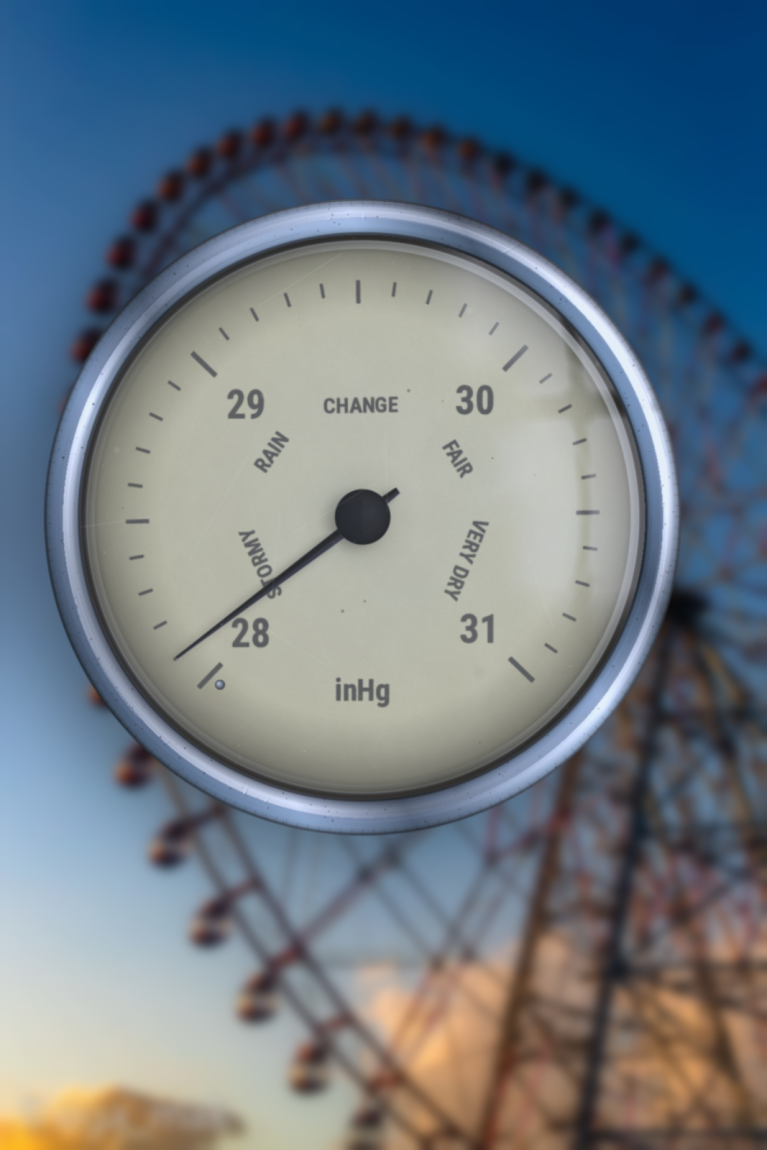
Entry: 28.1 inHg
